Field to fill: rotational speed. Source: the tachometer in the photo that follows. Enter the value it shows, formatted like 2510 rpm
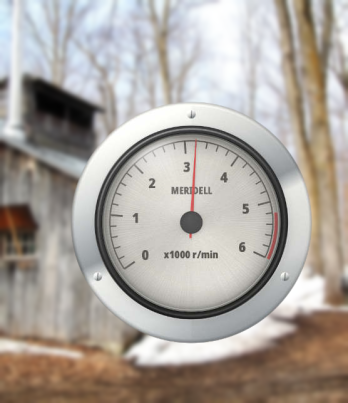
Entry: 3200 rpm
